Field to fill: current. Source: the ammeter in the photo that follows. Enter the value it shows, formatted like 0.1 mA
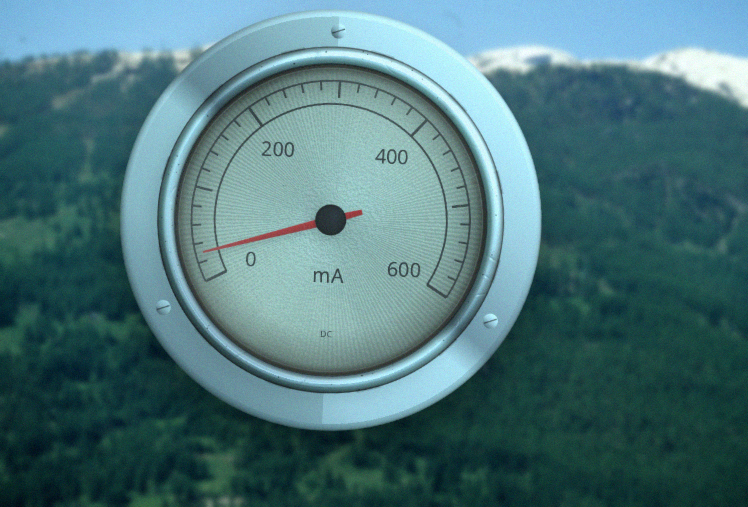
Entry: 30 mA
